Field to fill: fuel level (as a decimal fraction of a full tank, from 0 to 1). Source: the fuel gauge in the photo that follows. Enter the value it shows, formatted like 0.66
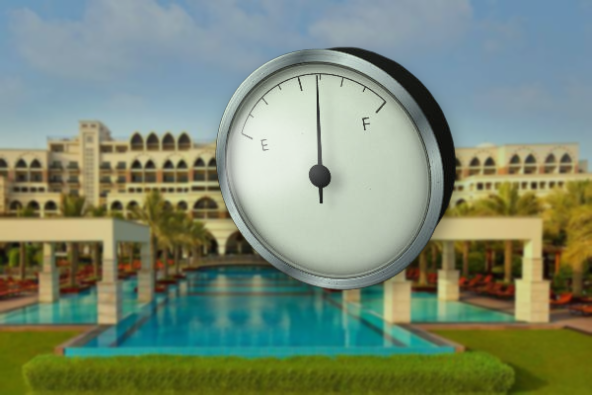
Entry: 0.625
